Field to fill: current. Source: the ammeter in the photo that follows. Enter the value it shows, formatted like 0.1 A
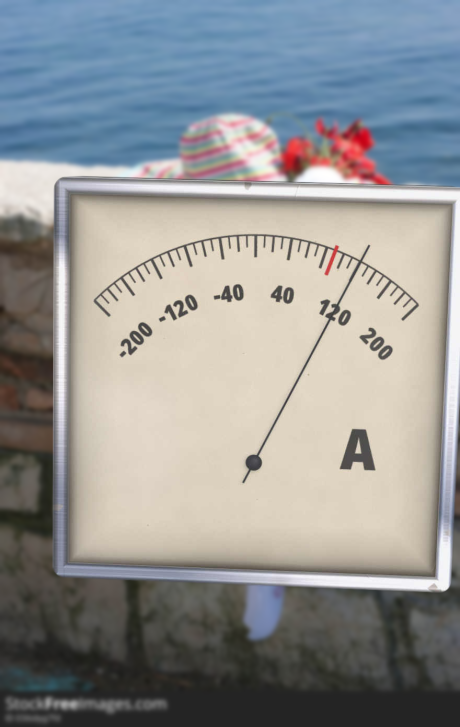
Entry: 120 A
